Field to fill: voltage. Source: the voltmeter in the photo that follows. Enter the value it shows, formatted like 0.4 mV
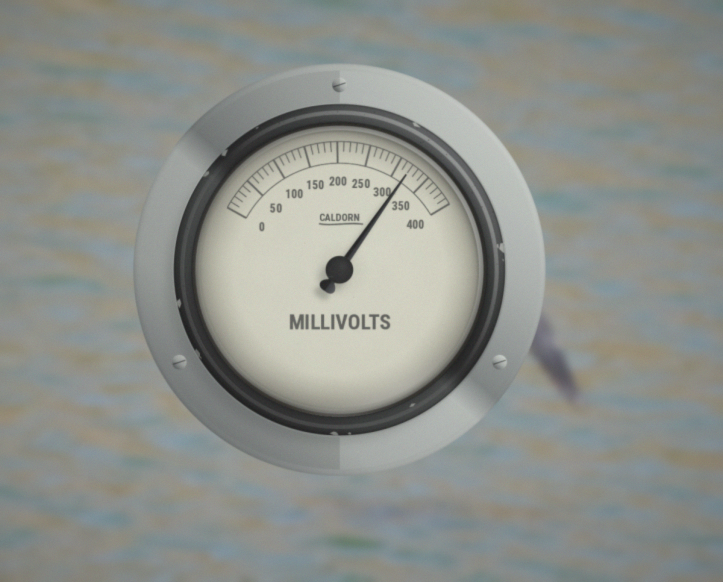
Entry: 320 mV
